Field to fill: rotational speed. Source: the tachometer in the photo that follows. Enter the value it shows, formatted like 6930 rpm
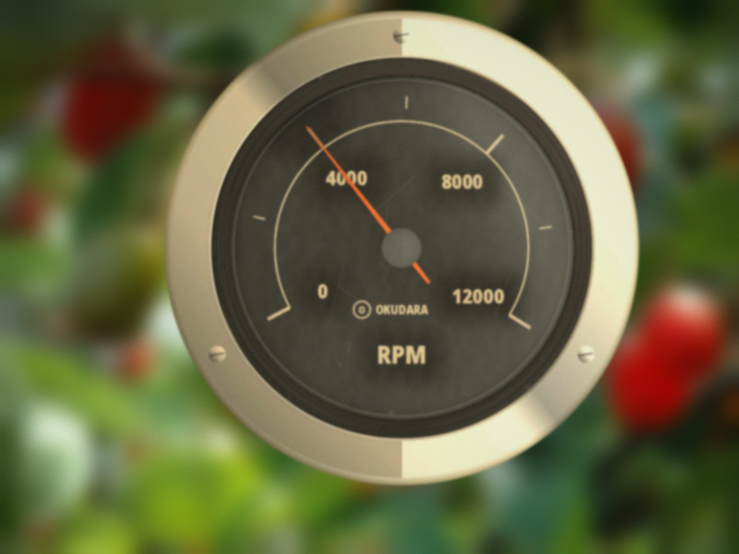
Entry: 4000 rpm
